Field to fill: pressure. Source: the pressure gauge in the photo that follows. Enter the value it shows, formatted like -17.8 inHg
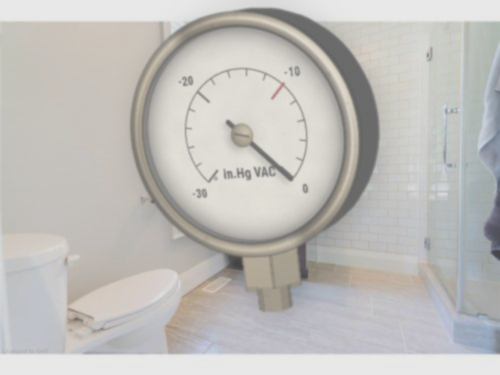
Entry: 0 inHg
